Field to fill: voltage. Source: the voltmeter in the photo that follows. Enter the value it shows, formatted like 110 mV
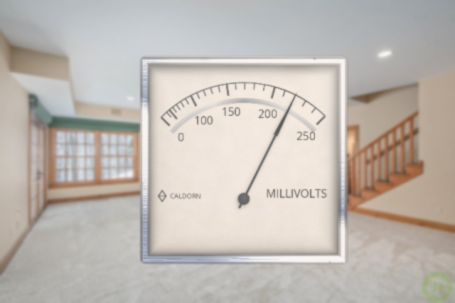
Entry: 220 mV
